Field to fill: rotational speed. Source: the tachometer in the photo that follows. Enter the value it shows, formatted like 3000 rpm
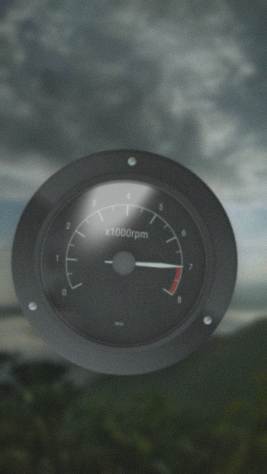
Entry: 7000 rpm
